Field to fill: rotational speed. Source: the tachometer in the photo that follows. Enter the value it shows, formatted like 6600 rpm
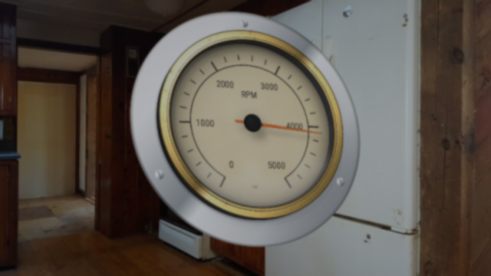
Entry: 4100 rpm
